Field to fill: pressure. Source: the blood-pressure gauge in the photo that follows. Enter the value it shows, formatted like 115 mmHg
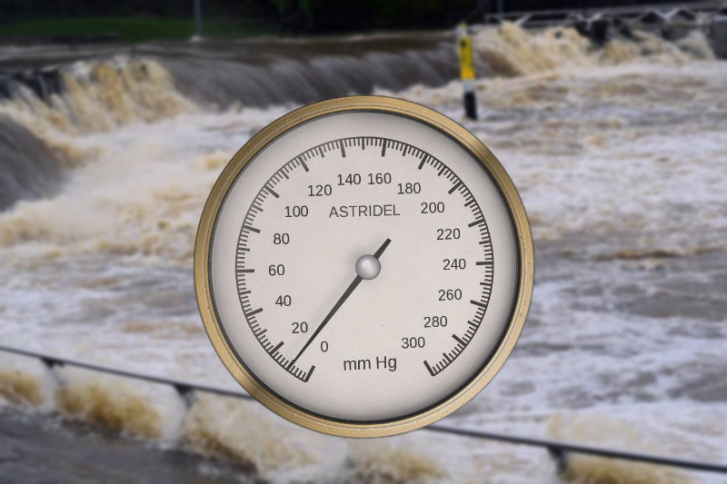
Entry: 10 mmHg
